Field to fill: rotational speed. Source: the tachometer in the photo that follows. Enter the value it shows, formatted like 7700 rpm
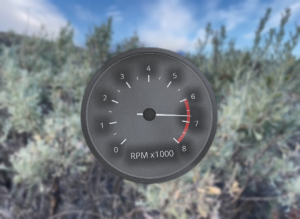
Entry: 6750 rpm
